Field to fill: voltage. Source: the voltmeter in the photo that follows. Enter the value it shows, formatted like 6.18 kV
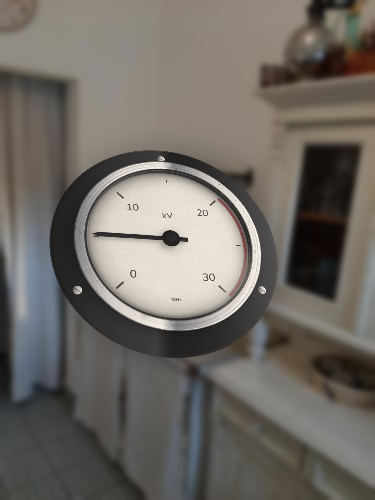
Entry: 5 kV
